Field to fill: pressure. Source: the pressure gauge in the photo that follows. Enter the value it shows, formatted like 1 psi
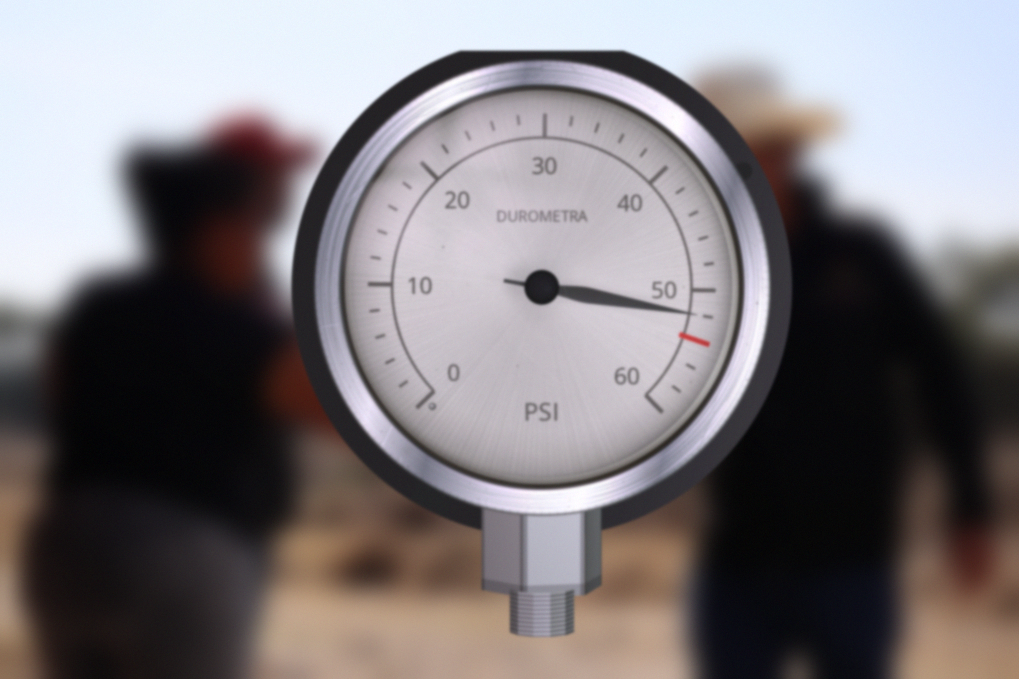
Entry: 52 psi
